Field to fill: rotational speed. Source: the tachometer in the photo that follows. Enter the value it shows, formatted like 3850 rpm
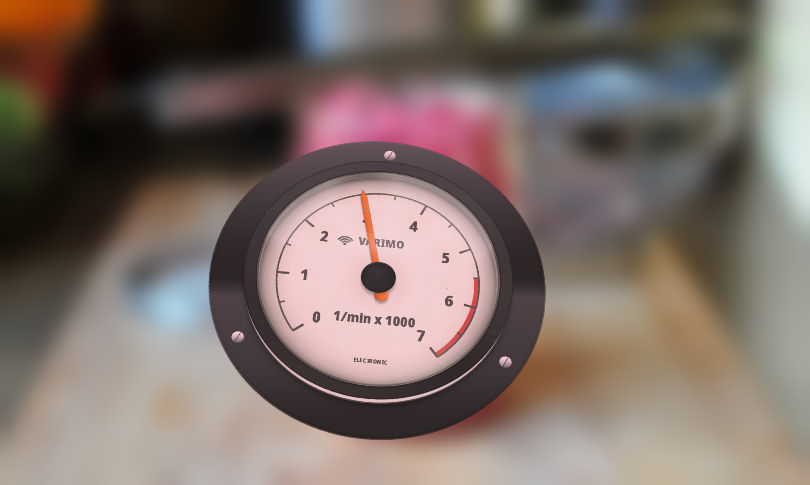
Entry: 3000 rpm
